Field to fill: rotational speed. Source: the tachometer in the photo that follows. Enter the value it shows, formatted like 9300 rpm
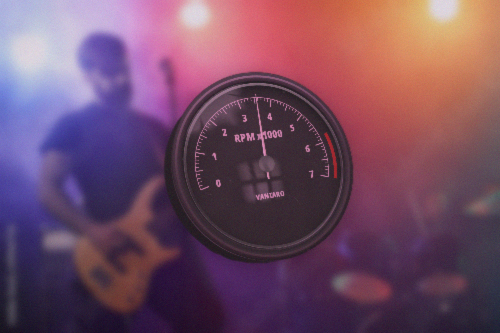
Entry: 3500 rpm
